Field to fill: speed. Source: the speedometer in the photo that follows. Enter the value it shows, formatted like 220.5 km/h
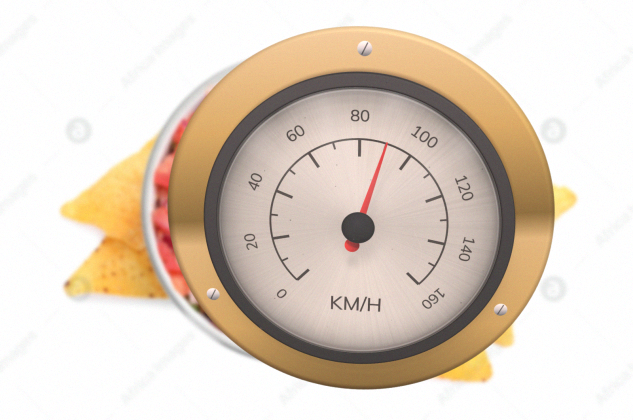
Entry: 90 km/h
